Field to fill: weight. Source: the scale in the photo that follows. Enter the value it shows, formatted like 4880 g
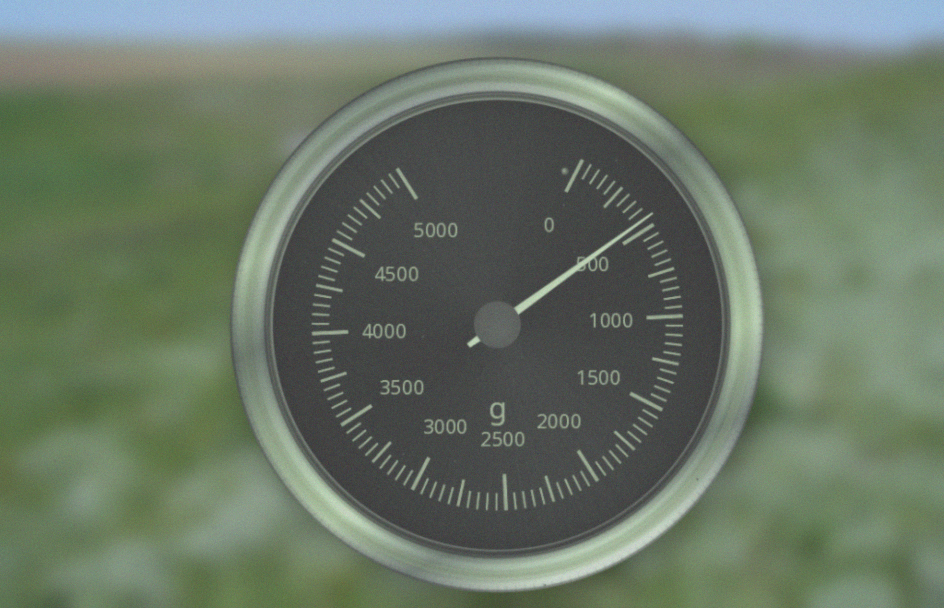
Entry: 450 g
